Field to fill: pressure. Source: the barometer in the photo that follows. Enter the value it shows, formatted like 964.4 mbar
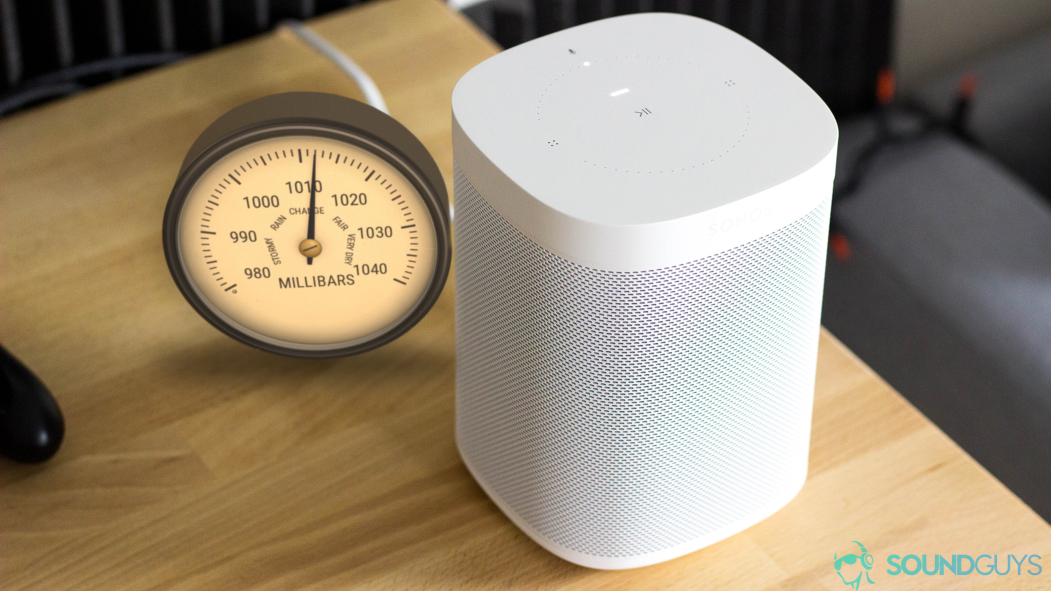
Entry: 1012 mbar
